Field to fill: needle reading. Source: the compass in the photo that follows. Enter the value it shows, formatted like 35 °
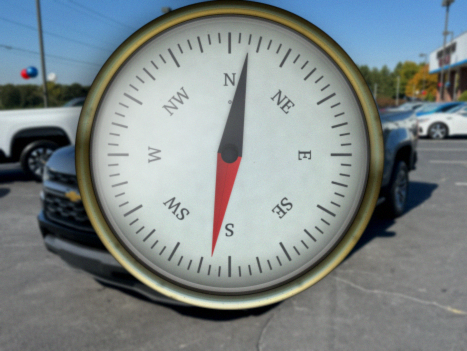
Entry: 190 °
